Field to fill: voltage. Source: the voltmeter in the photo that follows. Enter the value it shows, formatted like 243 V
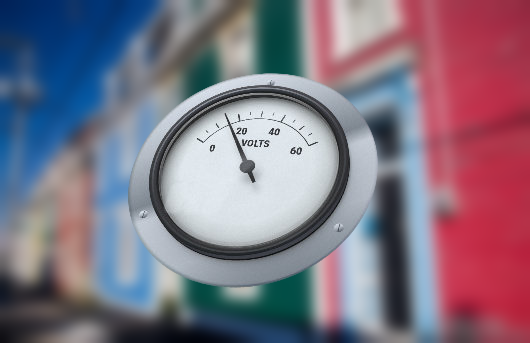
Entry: 15 V
